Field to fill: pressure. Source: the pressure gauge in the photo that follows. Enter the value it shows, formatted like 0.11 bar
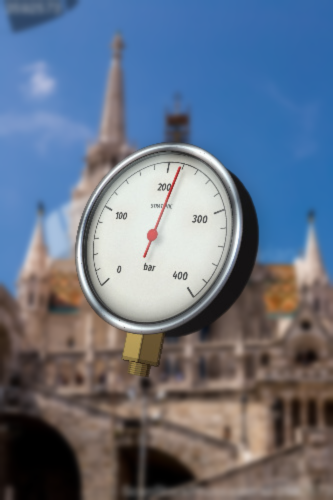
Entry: 220 bar
